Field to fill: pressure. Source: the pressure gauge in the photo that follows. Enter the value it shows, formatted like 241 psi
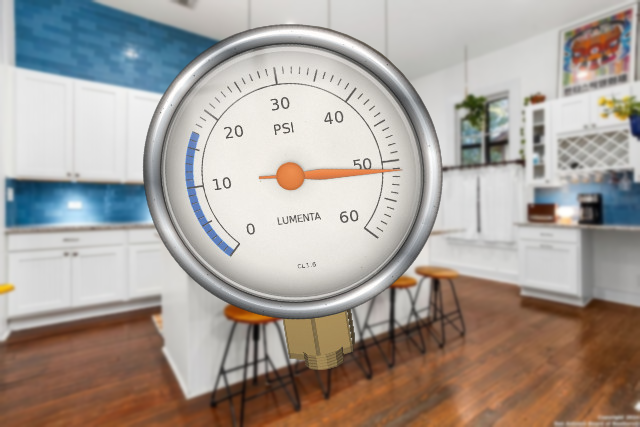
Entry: 51 psi
